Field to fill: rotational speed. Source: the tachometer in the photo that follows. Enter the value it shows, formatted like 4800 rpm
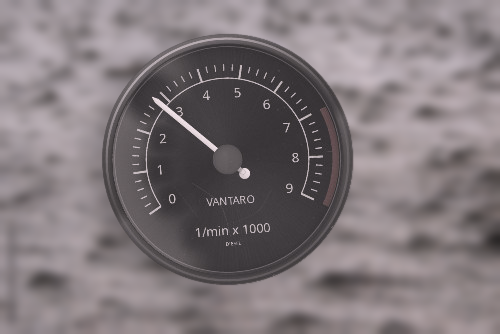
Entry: 2800 rpm
